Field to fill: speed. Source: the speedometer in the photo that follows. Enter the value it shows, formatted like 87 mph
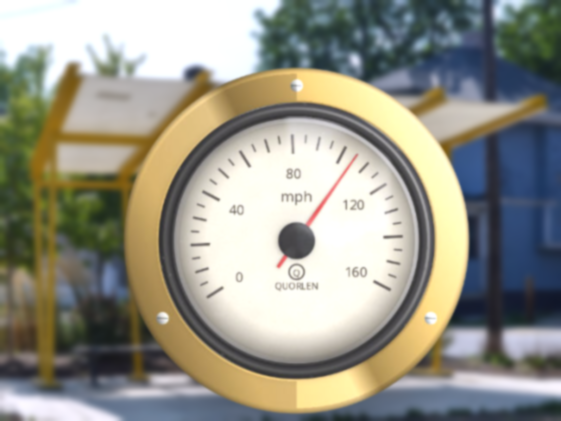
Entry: 105 mph
